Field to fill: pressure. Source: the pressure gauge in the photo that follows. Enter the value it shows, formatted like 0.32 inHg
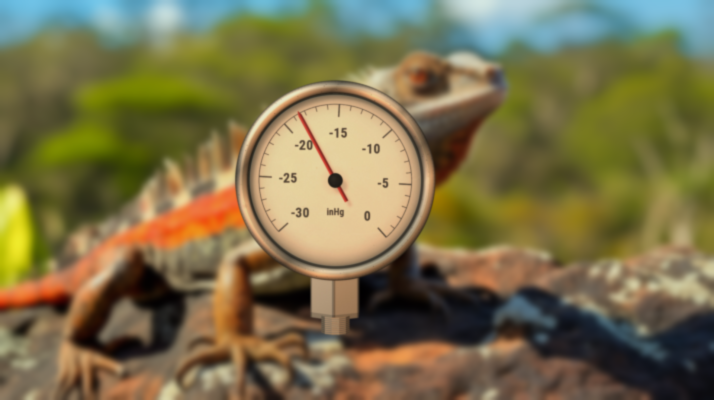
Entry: -18.5 inHg
